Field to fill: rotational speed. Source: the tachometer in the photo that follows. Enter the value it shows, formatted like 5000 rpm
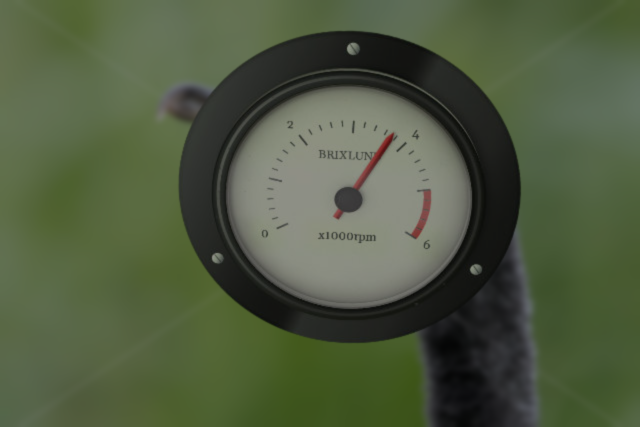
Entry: 3700 rpm
